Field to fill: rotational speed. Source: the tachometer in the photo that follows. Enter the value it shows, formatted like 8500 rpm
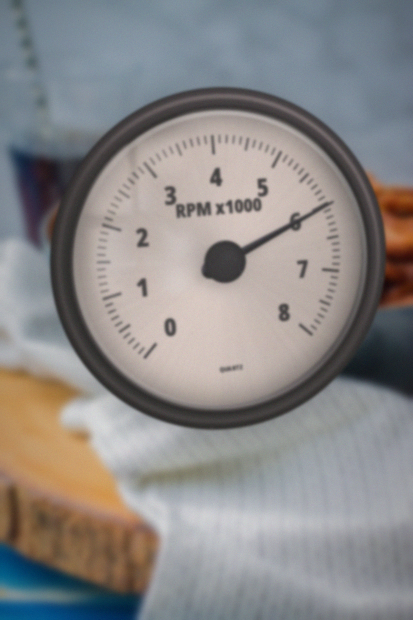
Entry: 6000 rpm
